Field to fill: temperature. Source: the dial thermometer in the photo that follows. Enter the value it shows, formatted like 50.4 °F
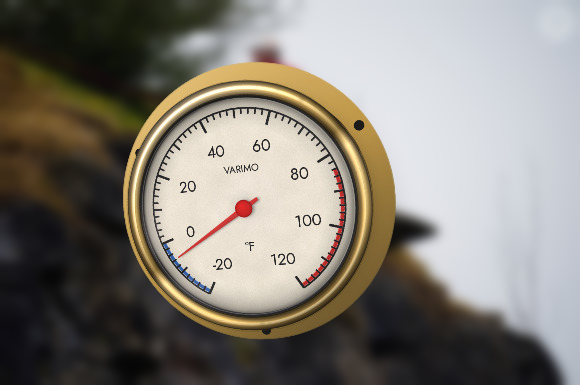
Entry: -6 °F
